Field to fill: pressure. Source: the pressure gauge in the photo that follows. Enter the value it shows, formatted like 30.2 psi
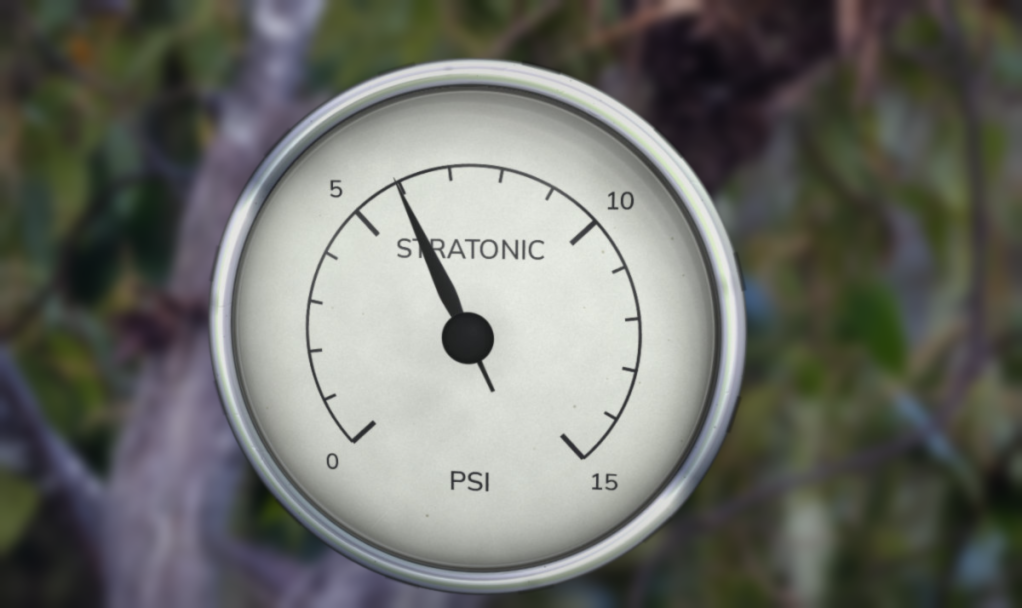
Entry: 6 psi
